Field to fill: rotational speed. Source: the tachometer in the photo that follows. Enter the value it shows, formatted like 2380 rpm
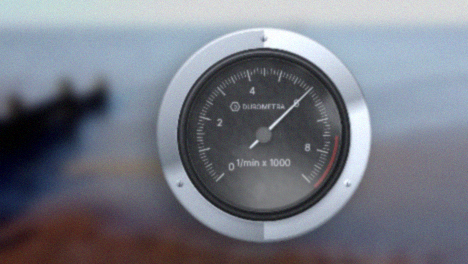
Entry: 6000 rpm
